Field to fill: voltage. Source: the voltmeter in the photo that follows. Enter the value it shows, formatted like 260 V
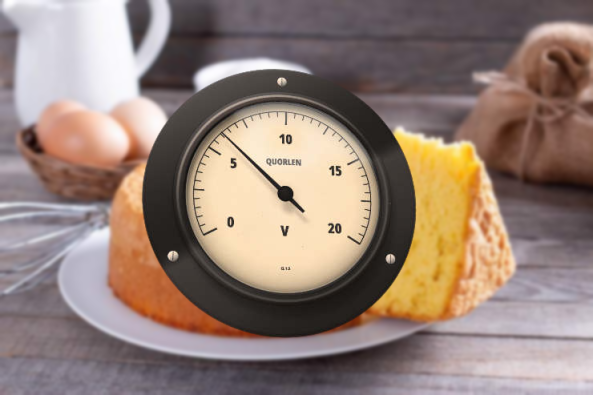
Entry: 6 V
